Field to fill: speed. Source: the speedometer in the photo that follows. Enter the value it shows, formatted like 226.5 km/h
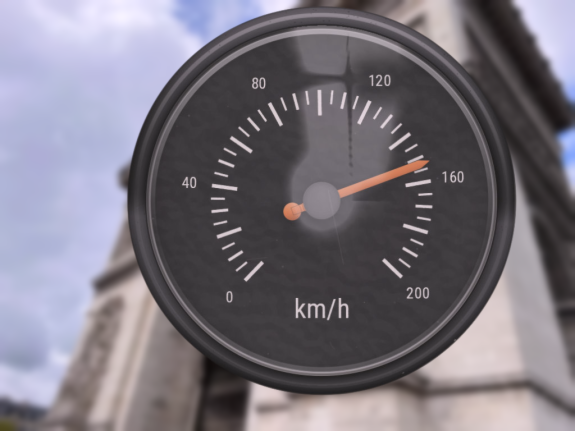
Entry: 152.5 km/h
